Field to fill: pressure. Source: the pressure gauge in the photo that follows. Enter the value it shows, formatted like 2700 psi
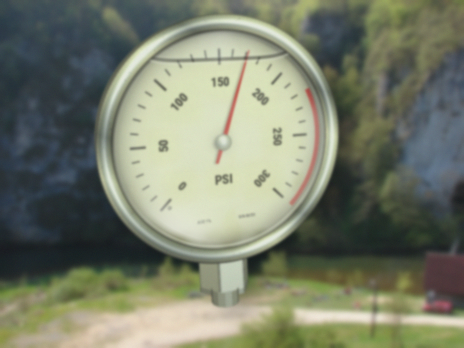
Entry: 170 psi
